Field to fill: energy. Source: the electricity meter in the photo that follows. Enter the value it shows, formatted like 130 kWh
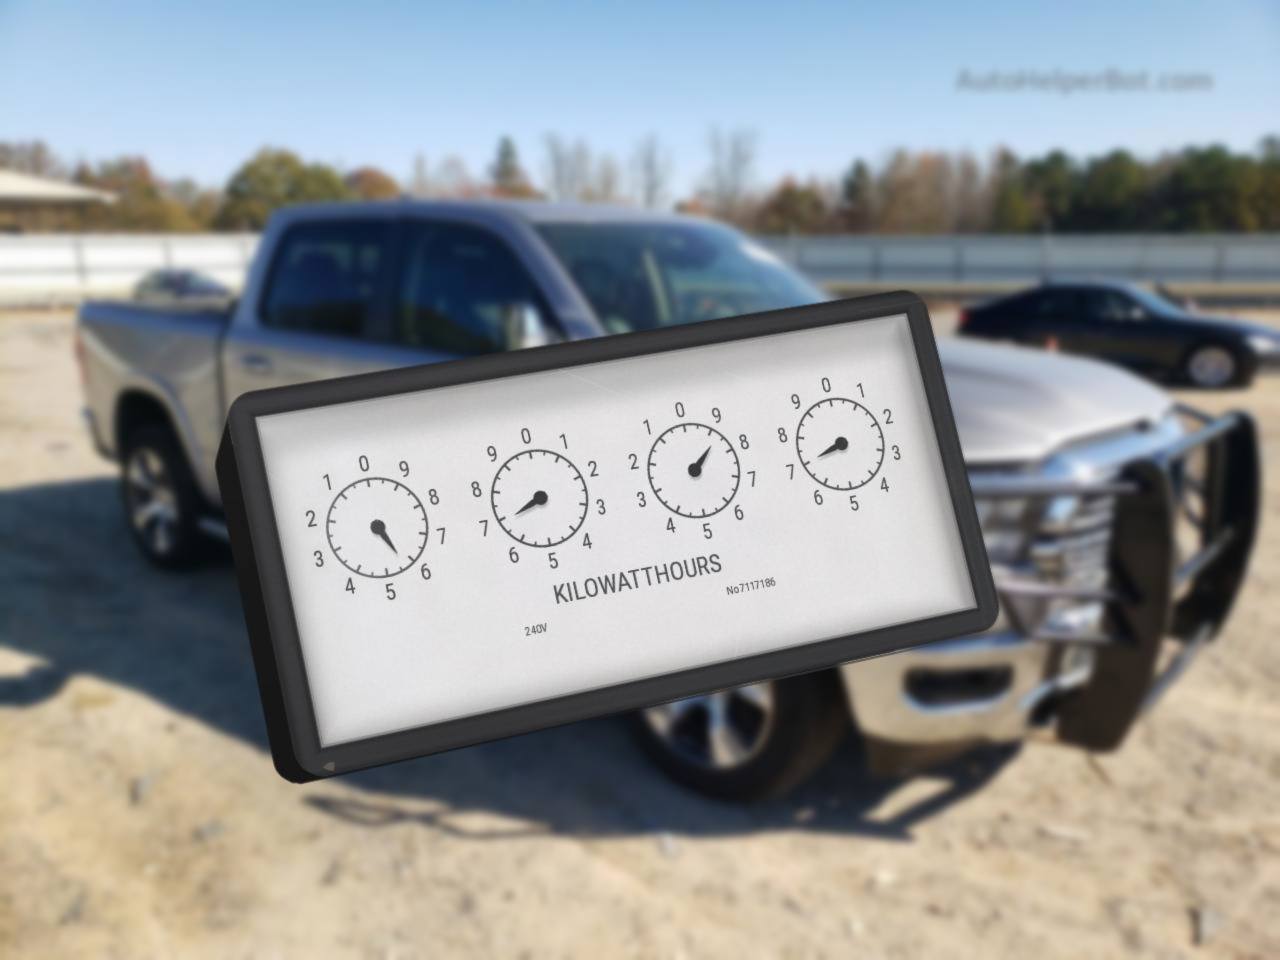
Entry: 5687 kWh
